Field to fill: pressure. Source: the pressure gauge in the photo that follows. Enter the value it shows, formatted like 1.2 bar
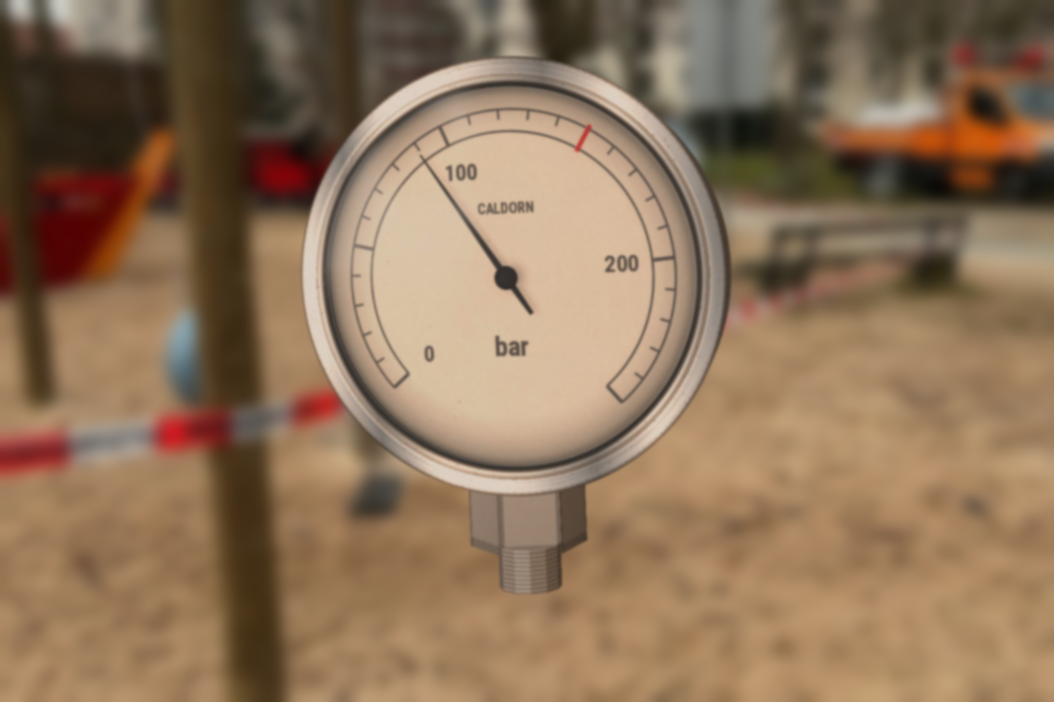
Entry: 90 bar
